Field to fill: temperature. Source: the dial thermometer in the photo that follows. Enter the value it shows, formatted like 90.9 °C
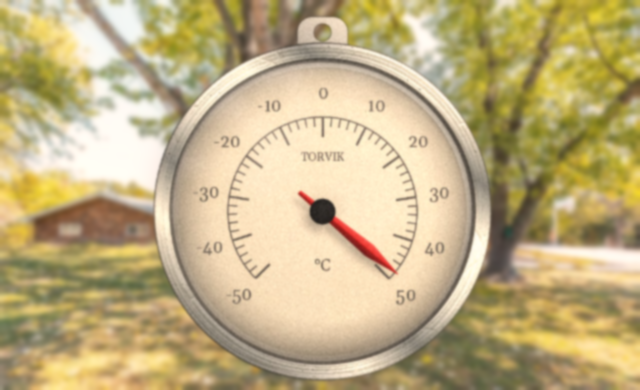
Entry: 48 °C
